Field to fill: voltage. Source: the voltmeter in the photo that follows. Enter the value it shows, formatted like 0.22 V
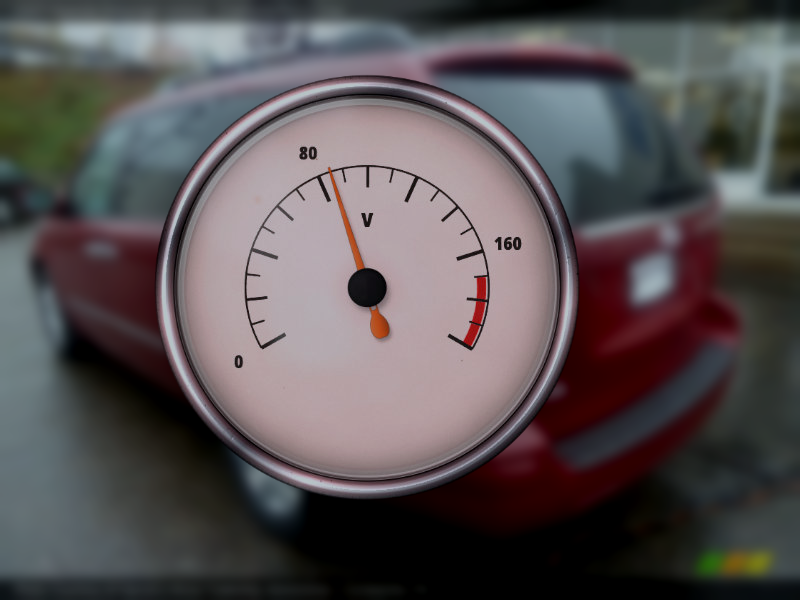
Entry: 85 V
